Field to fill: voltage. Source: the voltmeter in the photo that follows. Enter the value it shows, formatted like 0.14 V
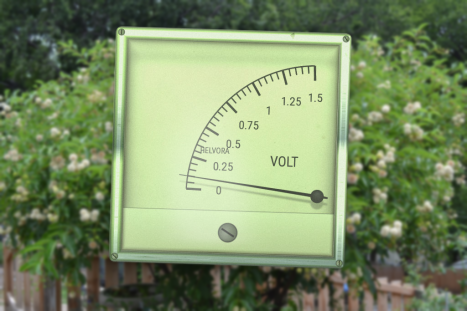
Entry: 0.1 V
